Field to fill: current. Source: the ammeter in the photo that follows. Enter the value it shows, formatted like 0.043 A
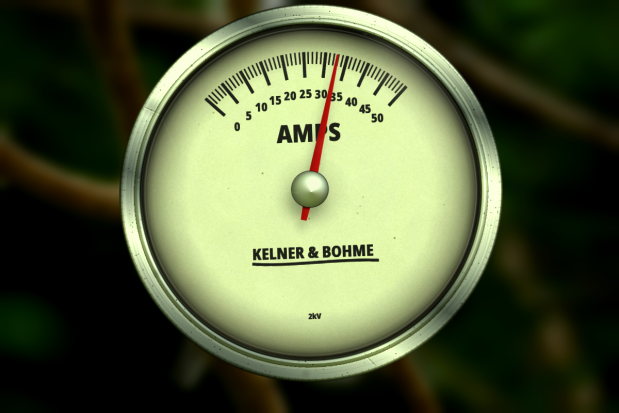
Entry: 33 A
